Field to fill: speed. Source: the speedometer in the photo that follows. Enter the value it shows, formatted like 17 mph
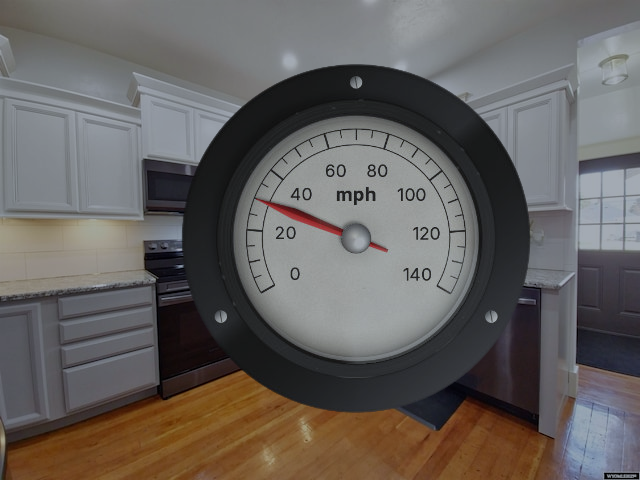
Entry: 30 mph
